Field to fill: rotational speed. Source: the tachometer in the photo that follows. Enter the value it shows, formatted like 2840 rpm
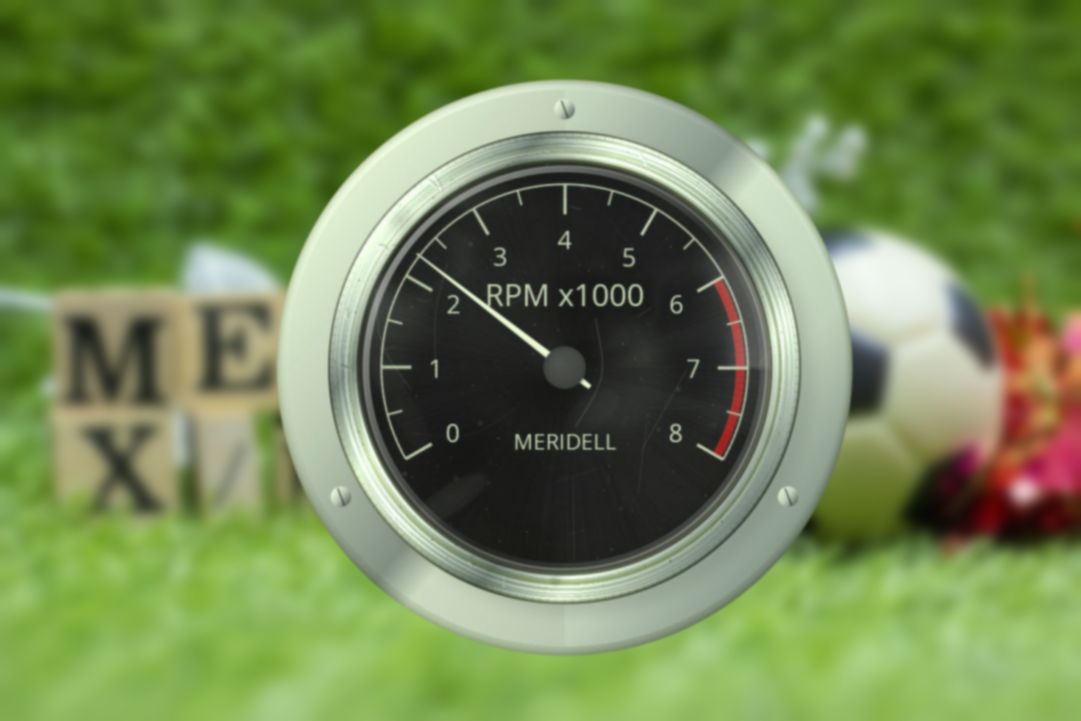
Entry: 2250 rpm
